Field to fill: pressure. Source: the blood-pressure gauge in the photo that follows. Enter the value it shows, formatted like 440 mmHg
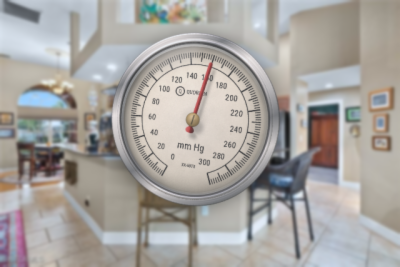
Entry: 160 mmHg
